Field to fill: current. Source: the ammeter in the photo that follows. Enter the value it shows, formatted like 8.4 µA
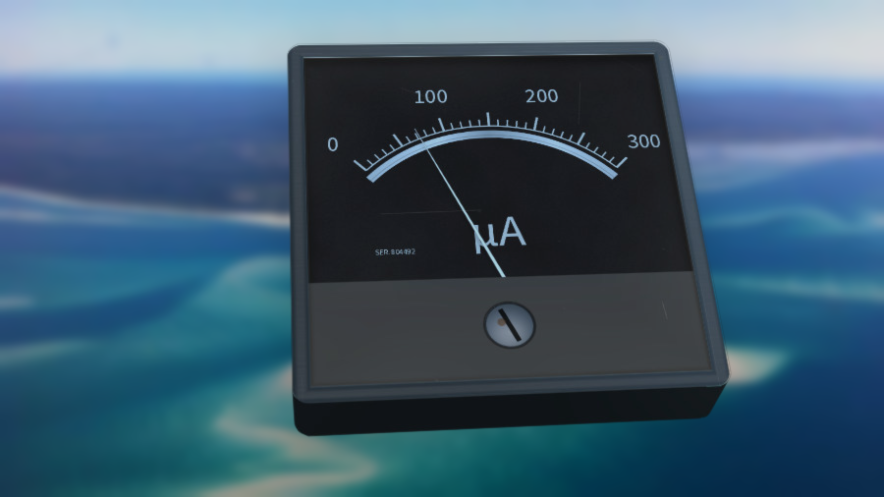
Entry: 70 µA
